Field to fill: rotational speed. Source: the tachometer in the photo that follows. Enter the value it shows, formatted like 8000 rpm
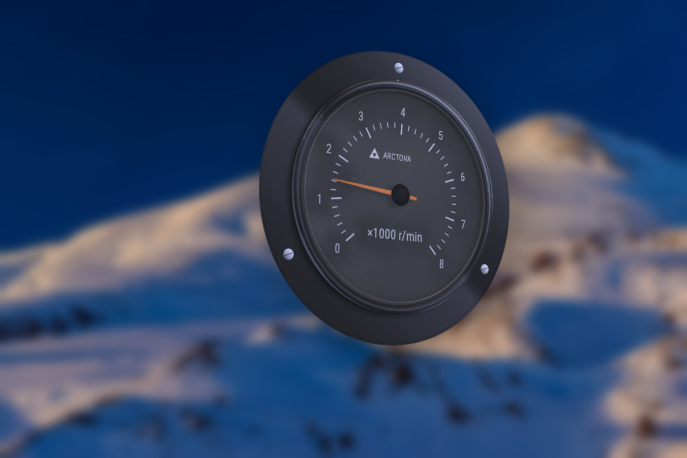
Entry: 1400 rpm
